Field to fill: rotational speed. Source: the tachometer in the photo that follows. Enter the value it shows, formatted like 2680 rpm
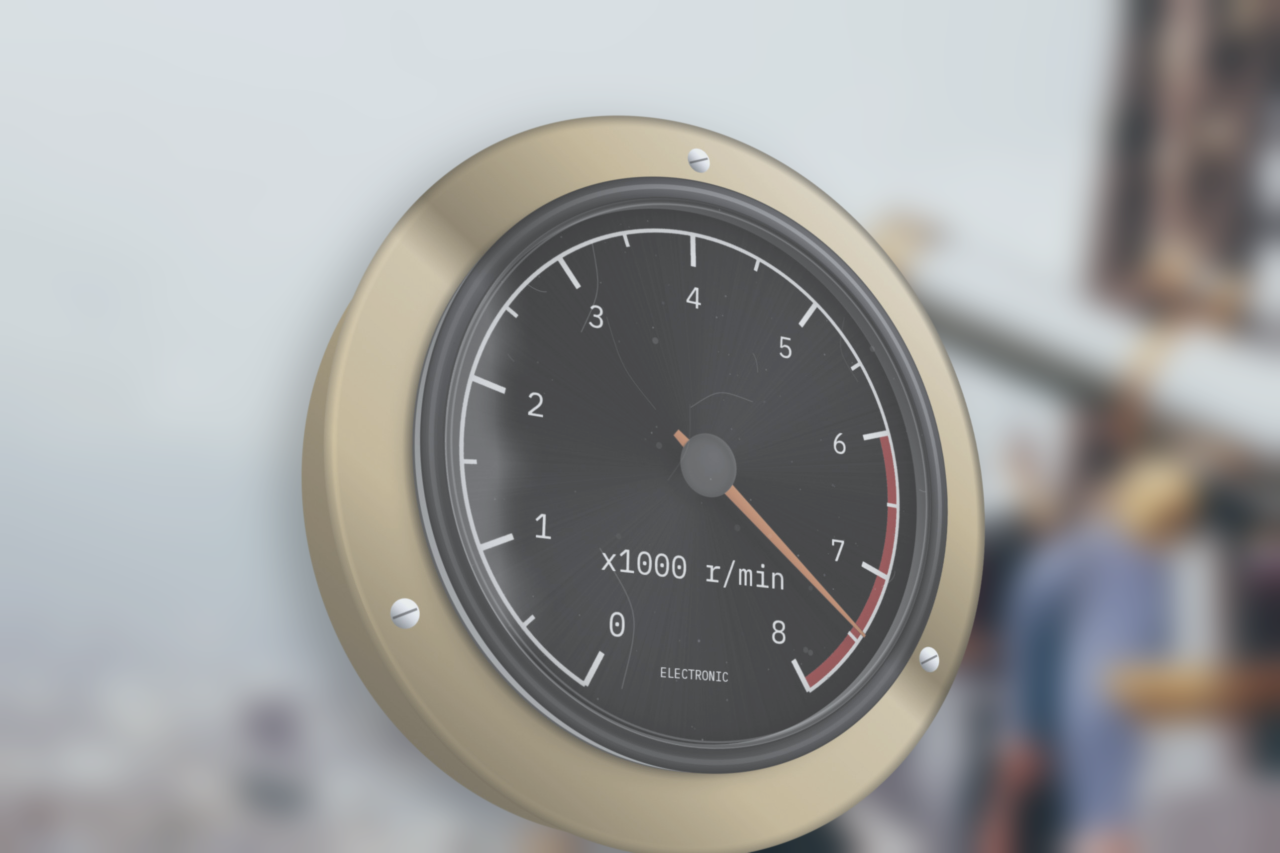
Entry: 7500 rpm
